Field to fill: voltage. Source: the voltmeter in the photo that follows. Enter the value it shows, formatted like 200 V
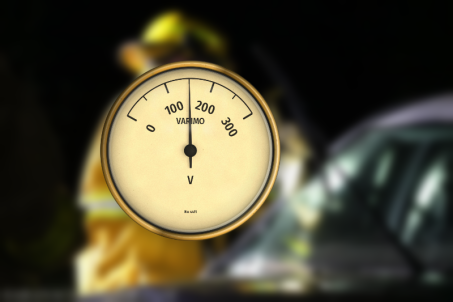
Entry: 150 V
